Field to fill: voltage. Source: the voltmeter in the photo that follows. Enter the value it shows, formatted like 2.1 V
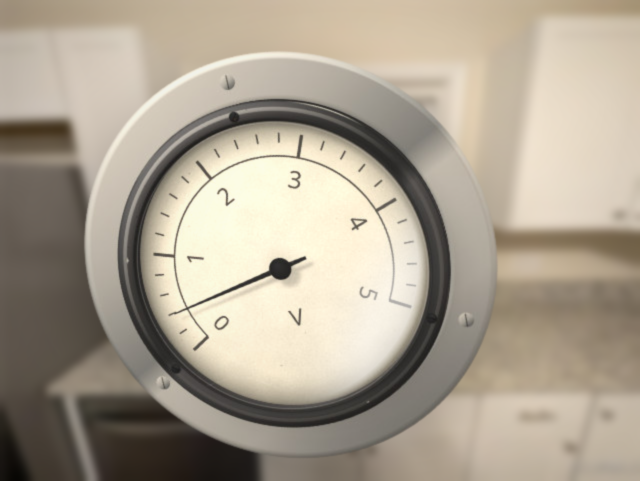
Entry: 0.4 V
